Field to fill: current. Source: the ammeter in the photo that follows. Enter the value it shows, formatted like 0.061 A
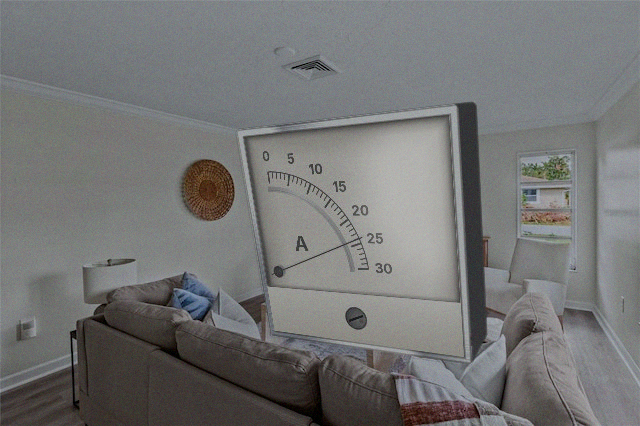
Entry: 24 A
